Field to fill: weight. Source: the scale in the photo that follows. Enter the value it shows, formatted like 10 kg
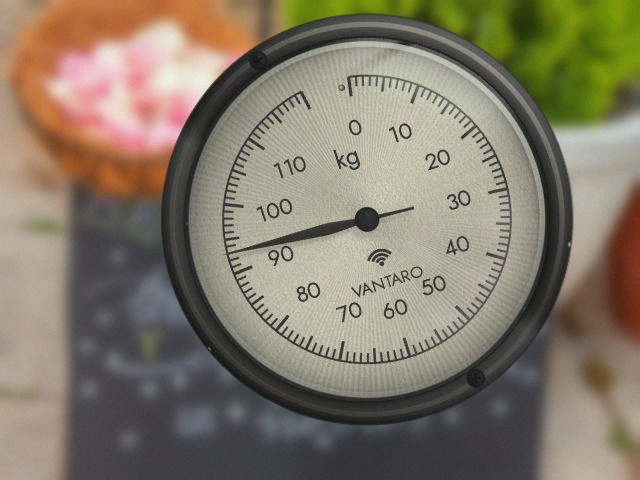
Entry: 93 kg
